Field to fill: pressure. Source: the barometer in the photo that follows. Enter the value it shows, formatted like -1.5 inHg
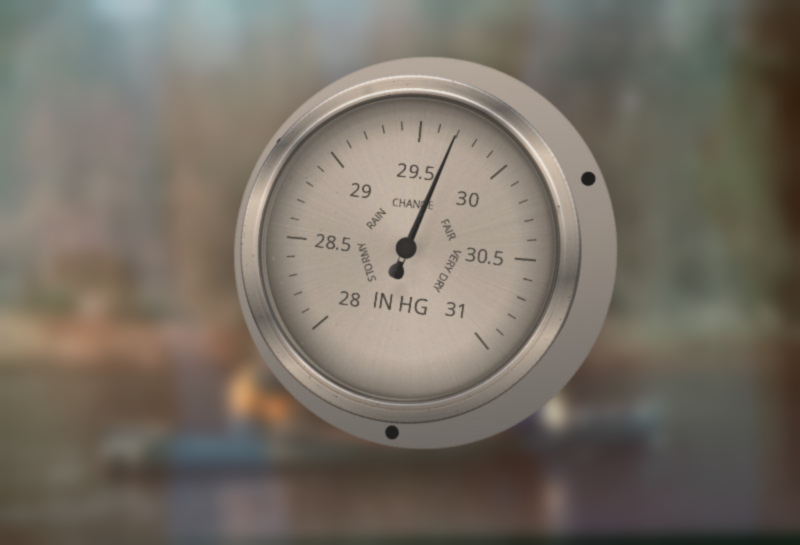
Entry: 29.7 inHg
